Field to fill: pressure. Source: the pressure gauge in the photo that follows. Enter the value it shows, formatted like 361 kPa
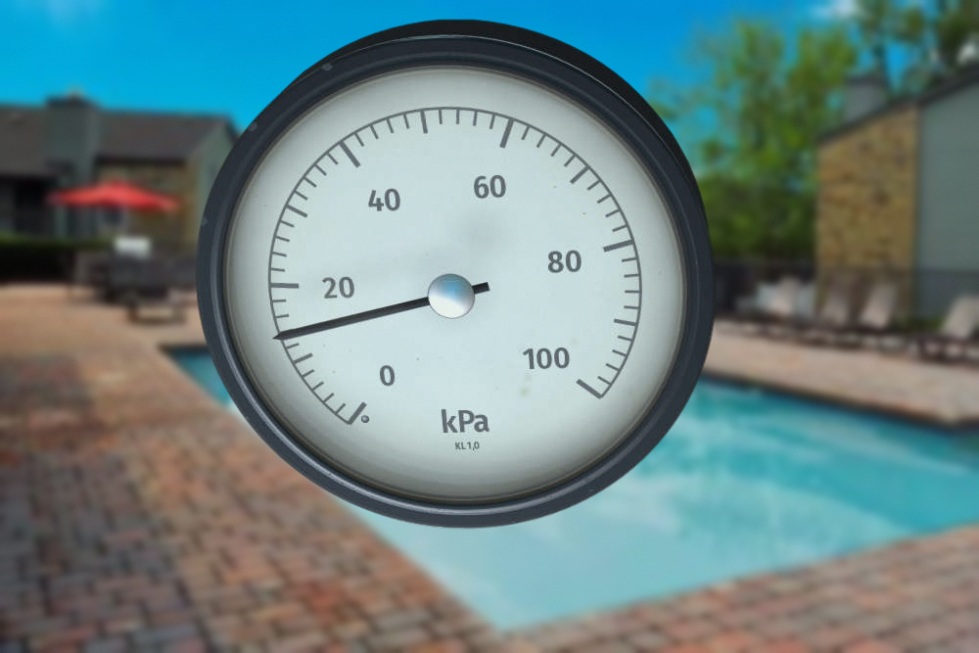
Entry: 14 kPa
